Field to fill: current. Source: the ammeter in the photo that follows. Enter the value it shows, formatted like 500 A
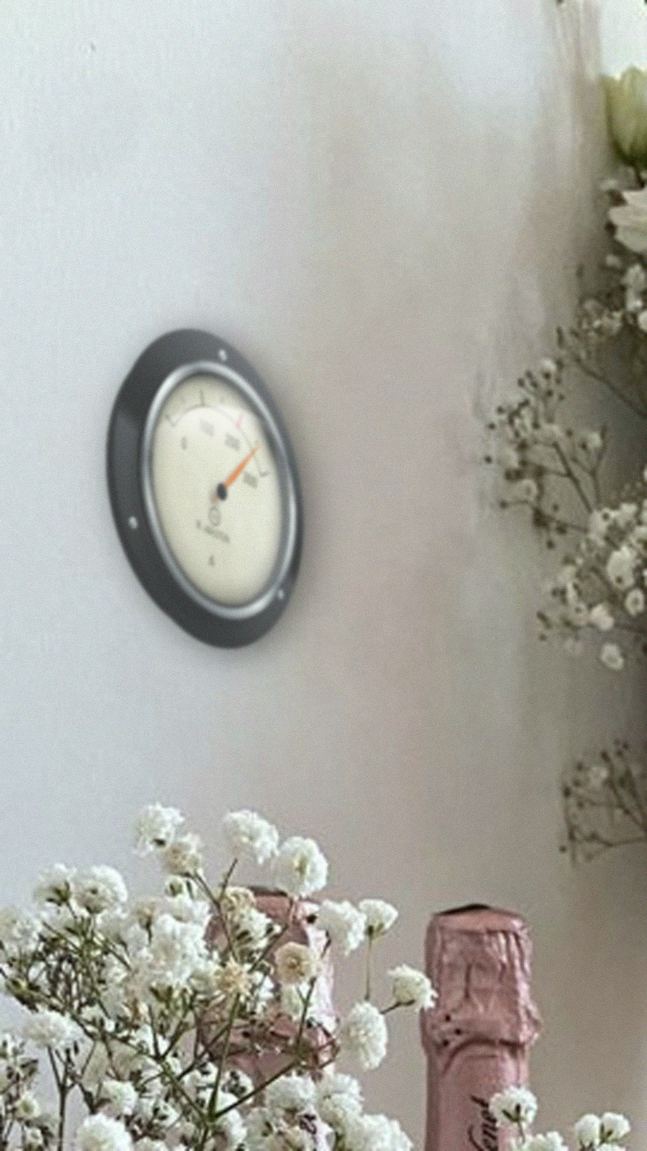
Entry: 250 A
